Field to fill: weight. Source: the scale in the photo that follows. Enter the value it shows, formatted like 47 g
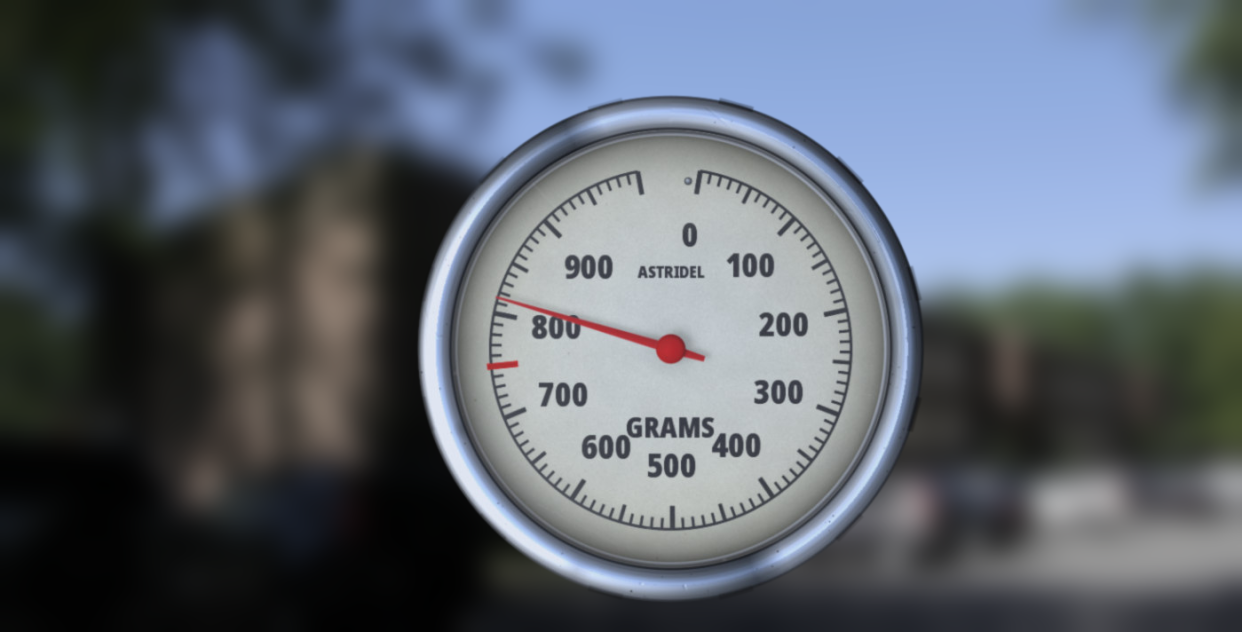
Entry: 815 g
